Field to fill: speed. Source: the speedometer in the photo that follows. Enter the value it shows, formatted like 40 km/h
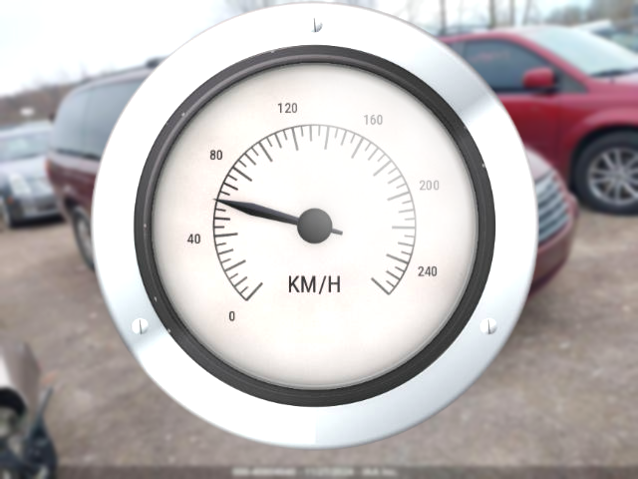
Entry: 60 km/h
